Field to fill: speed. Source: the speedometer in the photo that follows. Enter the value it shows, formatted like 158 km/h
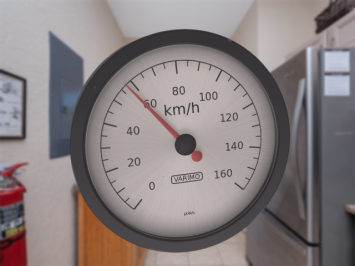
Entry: 57.5 km/h
